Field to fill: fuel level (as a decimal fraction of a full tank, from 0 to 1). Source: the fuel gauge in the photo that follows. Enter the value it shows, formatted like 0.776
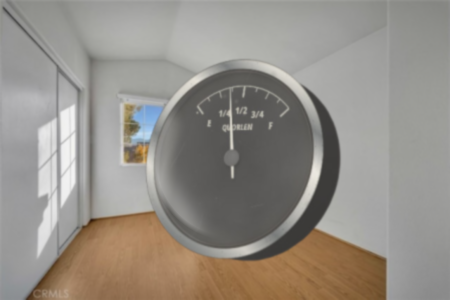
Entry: 0.375
